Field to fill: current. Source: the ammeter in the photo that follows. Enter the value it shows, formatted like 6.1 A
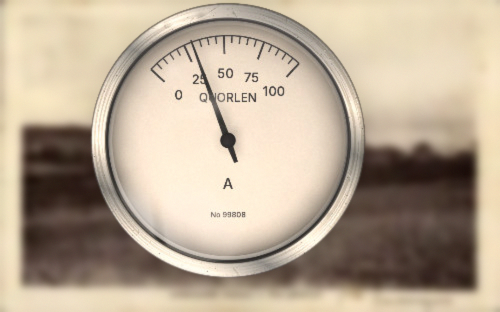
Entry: 30 A
